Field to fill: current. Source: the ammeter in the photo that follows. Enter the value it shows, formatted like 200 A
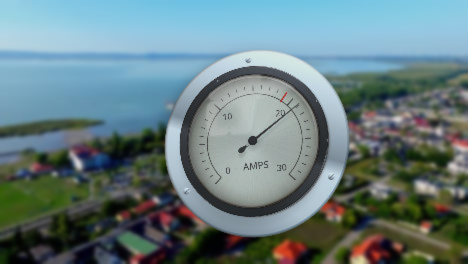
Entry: 21 A
